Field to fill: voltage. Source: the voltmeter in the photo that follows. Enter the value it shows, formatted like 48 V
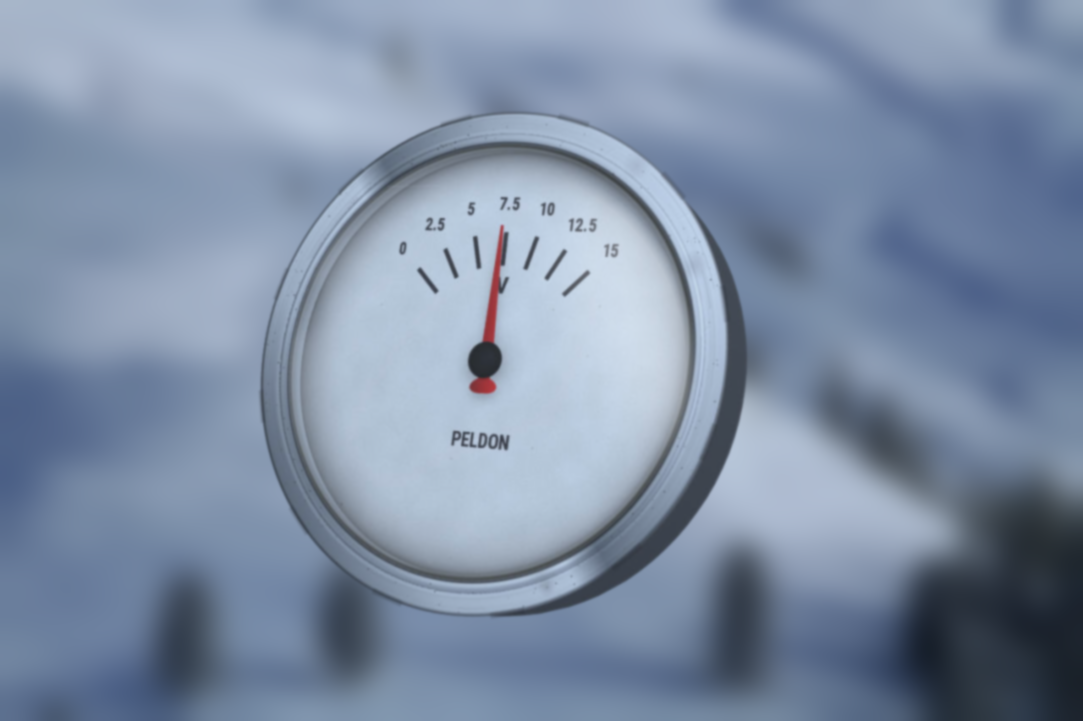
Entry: 7.5 V
